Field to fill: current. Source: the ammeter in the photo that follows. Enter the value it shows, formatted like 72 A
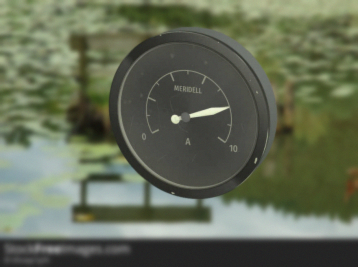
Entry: 8 A
